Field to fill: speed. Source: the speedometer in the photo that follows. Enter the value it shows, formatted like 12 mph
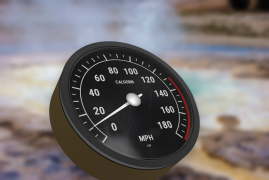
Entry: 10 mph
